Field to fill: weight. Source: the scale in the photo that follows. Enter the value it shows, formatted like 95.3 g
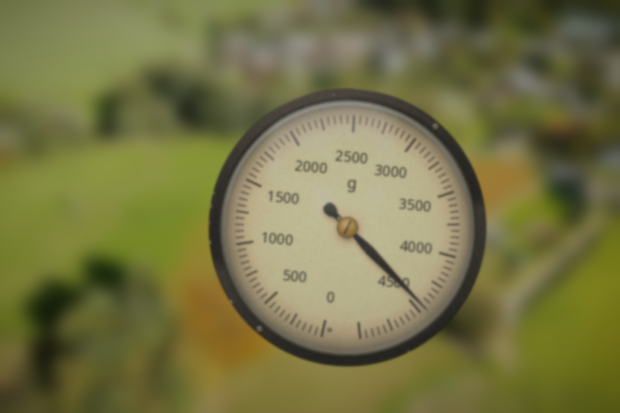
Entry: 4450 g
